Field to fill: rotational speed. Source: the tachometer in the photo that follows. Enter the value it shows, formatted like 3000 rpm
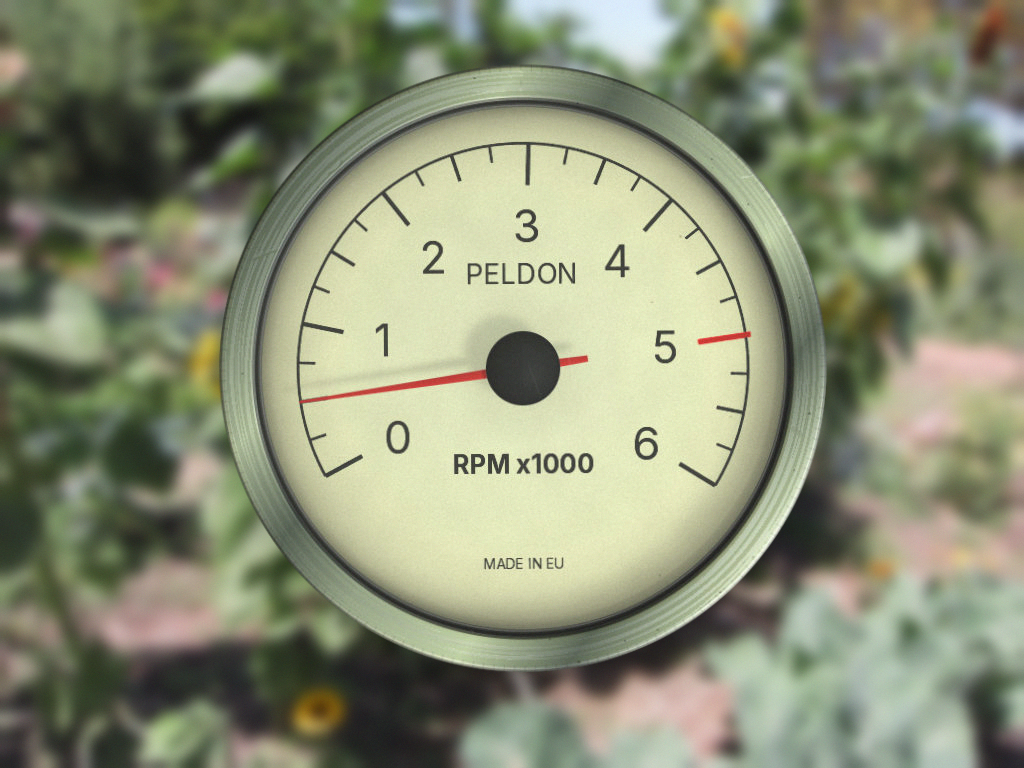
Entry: 500 rpm
